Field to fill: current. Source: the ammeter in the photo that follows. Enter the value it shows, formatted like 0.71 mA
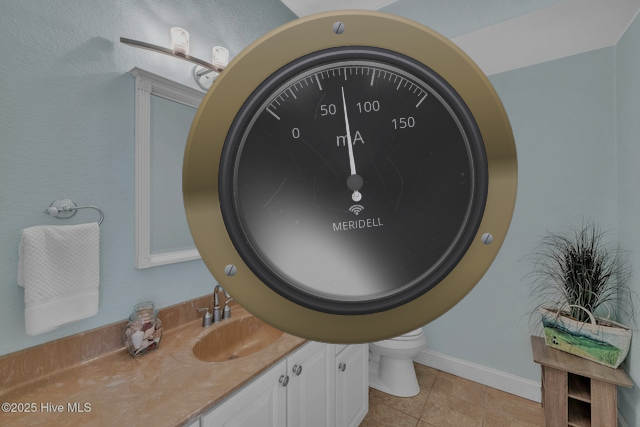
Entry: 70 mA
